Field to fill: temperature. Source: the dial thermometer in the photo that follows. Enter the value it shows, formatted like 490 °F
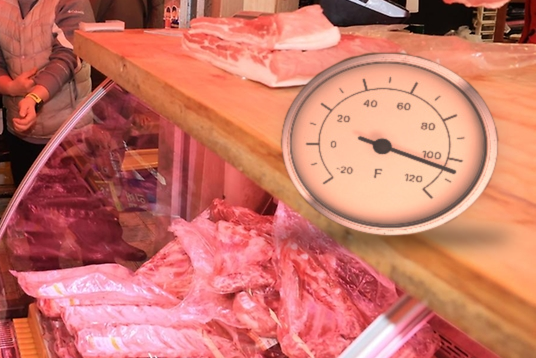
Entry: 105 °F
